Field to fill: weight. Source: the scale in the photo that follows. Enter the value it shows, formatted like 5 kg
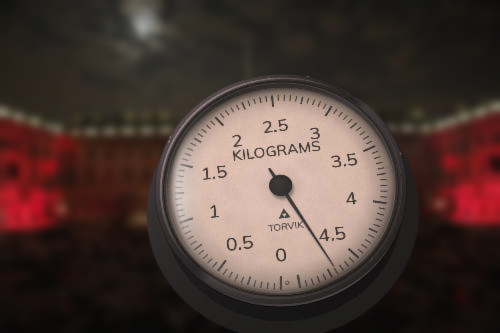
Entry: 4.7 kg
